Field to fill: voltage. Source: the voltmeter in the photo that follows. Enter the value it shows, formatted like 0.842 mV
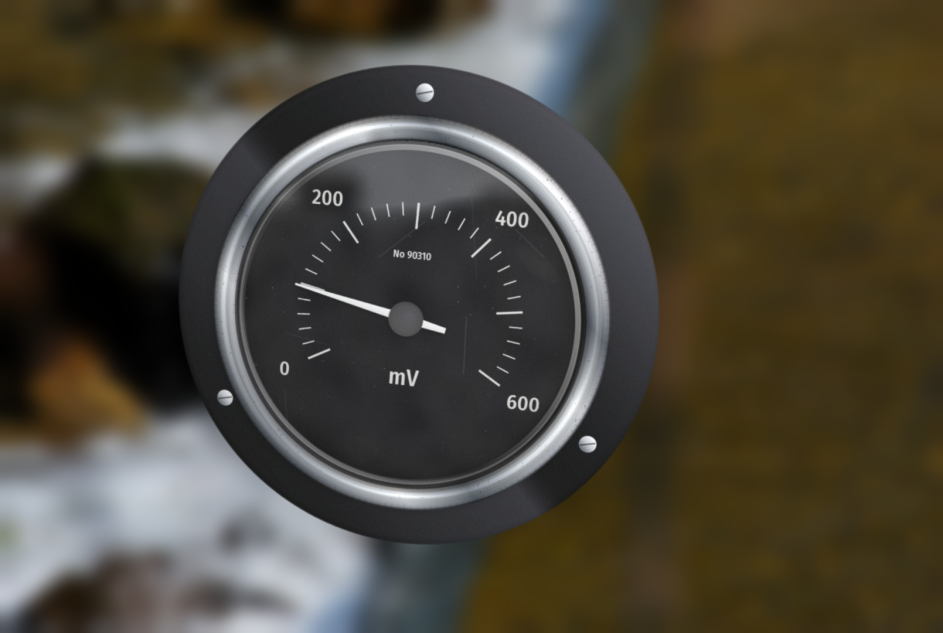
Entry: 100 mV
